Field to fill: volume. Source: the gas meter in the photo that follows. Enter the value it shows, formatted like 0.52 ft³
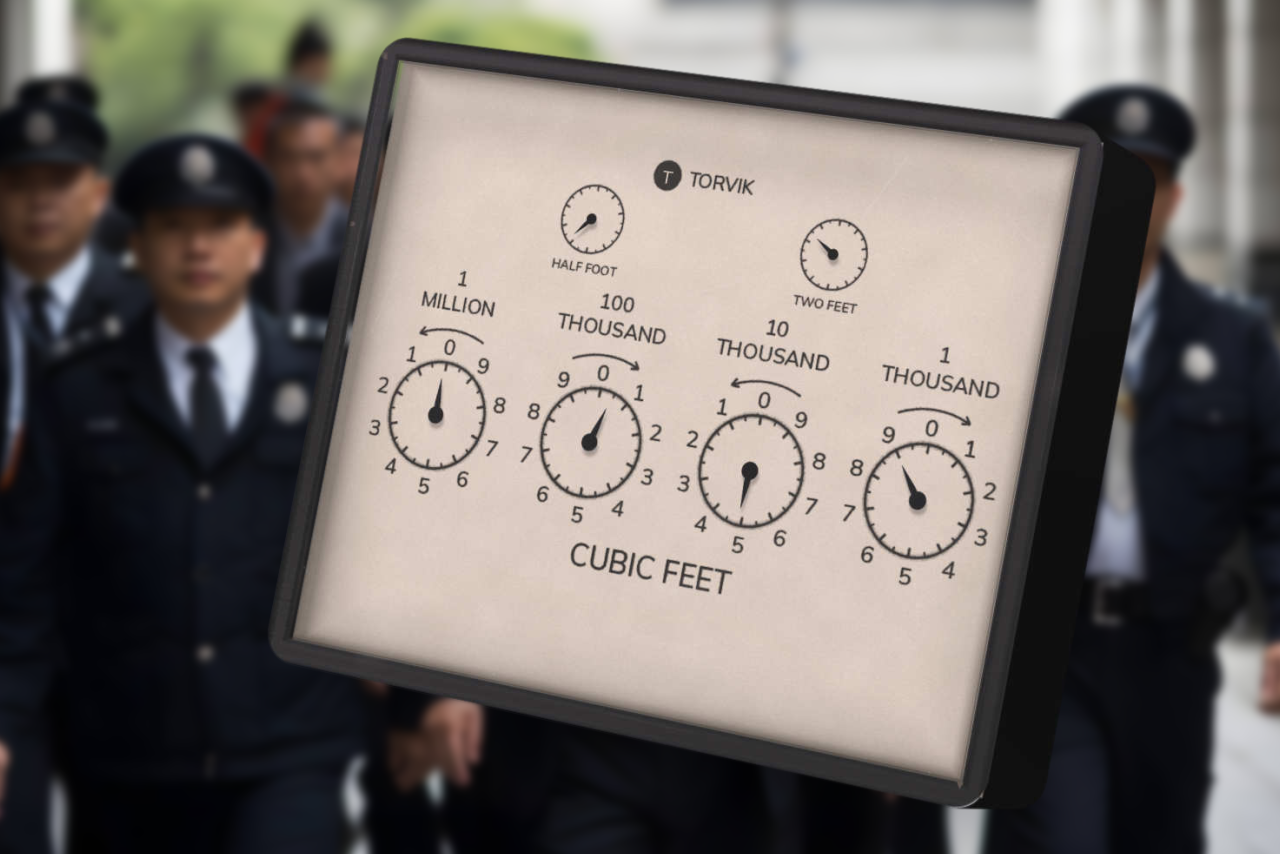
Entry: 4900 ft³
